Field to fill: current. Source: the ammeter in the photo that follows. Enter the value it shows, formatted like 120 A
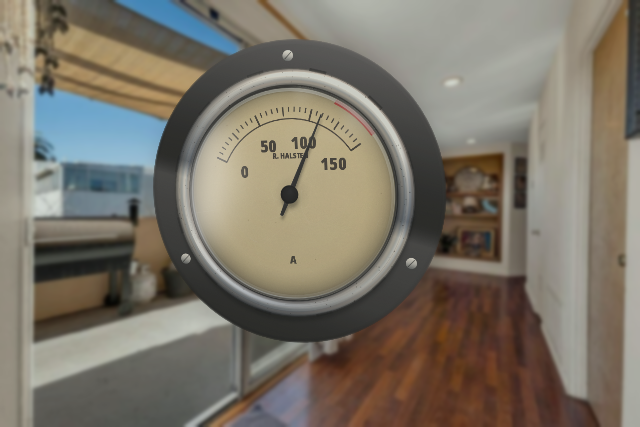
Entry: 110 A
